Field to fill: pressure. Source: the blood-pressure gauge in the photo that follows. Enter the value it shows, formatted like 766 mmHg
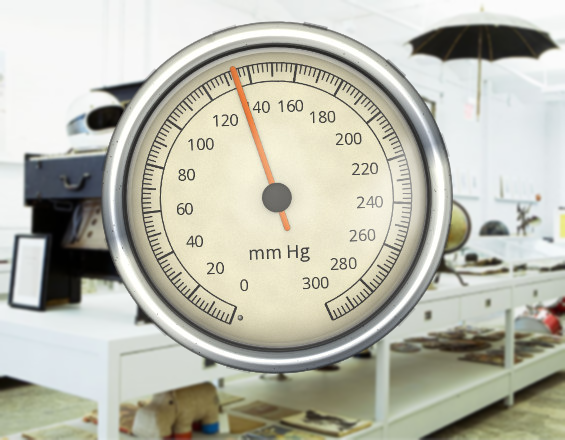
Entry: 134 mmHg
